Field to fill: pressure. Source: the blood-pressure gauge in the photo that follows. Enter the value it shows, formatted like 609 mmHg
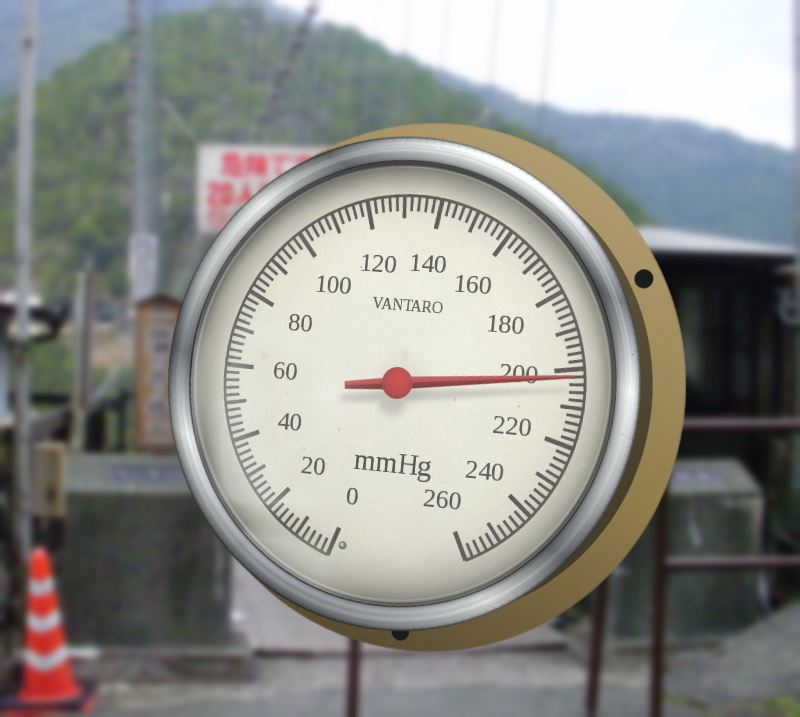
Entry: 202 mmHg
